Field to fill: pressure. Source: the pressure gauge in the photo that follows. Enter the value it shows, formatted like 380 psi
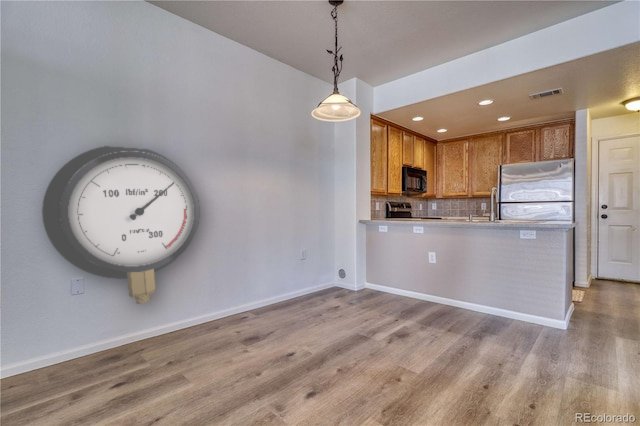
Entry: 200 psi
